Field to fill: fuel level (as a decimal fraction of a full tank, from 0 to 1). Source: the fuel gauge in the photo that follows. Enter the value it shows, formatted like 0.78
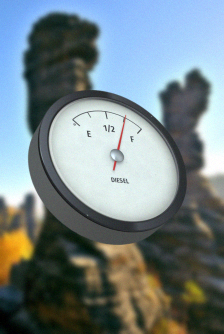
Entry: 0.75
